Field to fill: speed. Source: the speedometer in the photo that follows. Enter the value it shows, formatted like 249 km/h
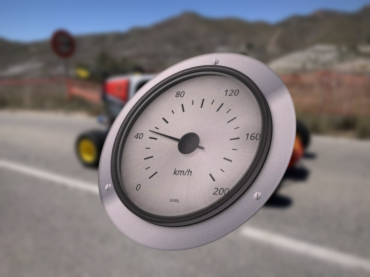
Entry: 45 km/h
